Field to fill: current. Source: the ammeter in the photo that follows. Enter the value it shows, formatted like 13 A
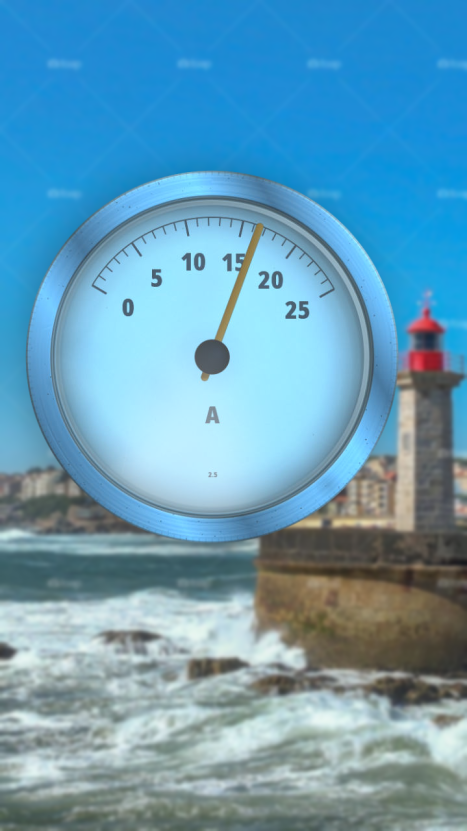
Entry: 16.5 A
